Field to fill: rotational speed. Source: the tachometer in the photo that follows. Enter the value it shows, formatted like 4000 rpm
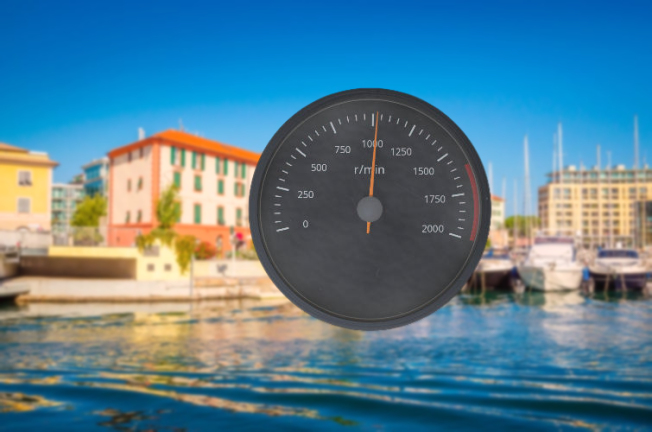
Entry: 1025 rpm
